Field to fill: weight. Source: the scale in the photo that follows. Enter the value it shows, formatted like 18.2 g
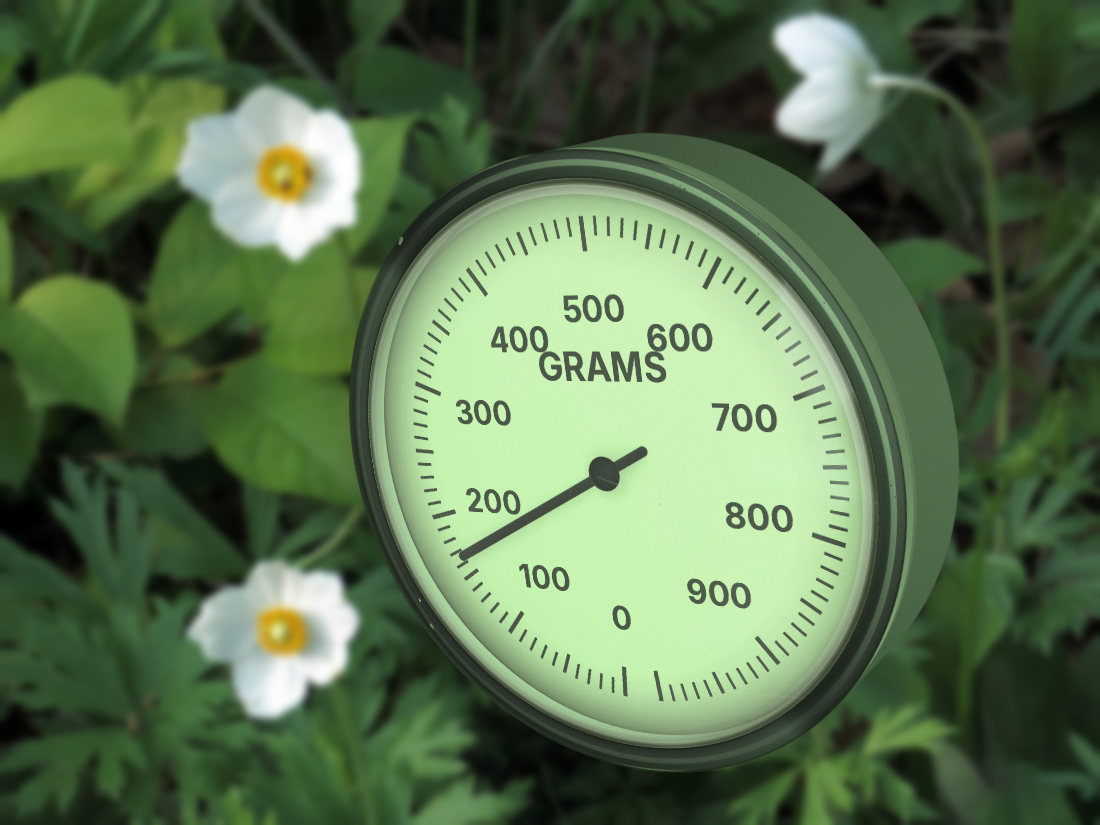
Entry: 165 g
